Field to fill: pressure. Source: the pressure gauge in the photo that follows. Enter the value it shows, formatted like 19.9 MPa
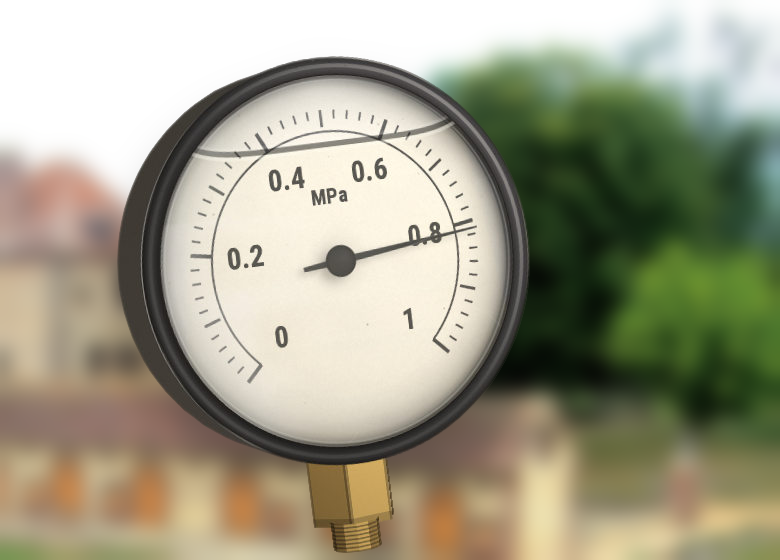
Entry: 0.81 MPa
